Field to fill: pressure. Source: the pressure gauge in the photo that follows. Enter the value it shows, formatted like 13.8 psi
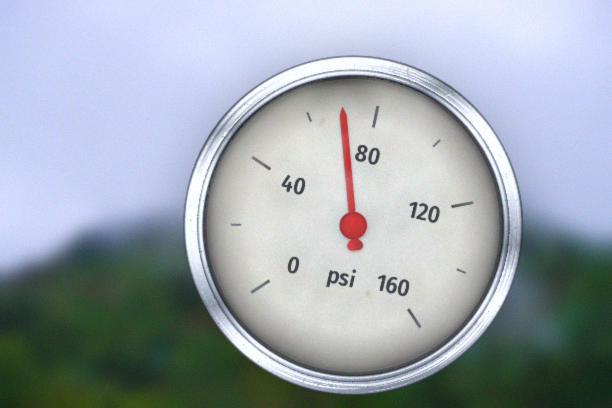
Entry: 70 psi
